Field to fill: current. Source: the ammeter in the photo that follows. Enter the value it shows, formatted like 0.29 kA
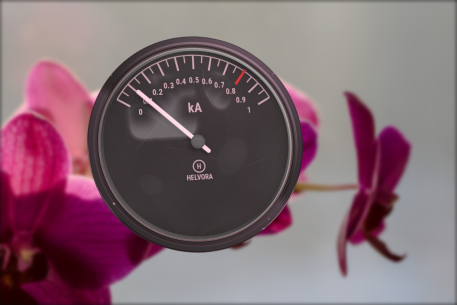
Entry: 0.1 kA
